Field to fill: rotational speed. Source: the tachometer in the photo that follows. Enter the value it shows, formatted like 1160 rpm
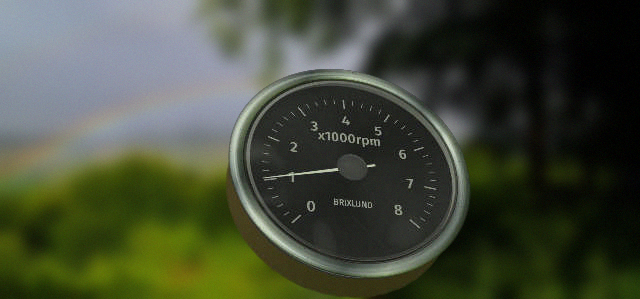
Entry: 1000 rpm
